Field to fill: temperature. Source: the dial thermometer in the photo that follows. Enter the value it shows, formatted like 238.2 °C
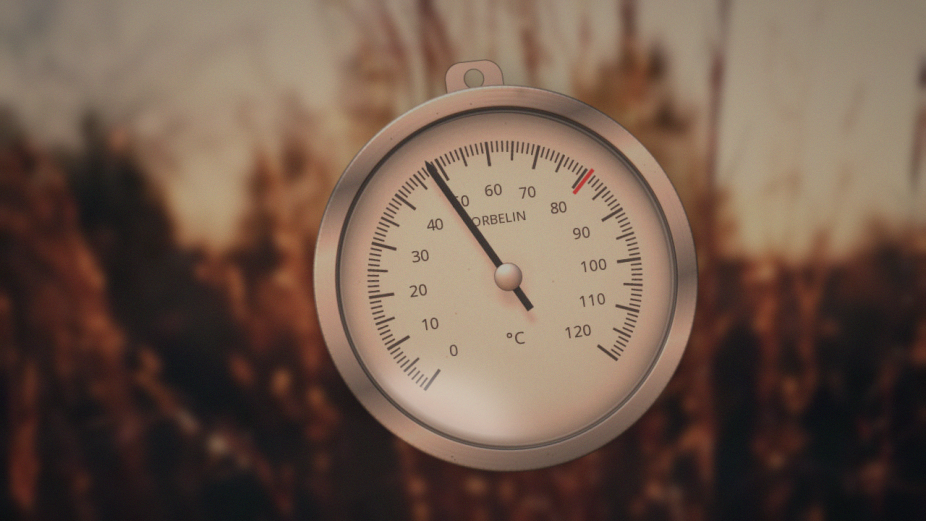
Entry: 48 °C
